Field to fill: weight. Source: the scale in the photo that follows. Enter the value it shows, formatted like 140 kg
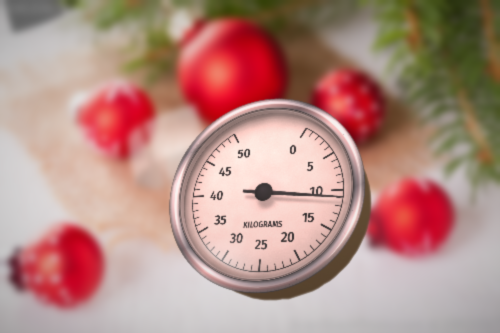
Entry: 11 kg
